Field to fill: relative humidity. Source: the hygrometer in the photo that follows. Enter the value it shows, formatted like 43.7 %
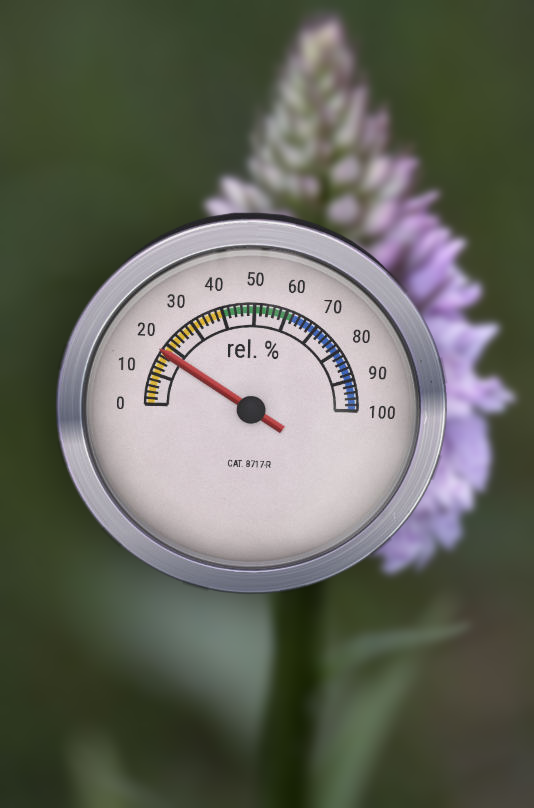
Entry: 18 %
